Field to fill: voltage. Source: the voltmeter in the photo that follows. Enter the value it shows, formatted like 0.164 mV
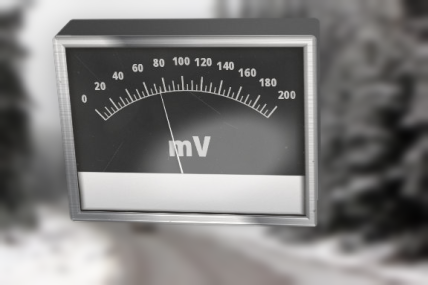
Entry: 75 mV
